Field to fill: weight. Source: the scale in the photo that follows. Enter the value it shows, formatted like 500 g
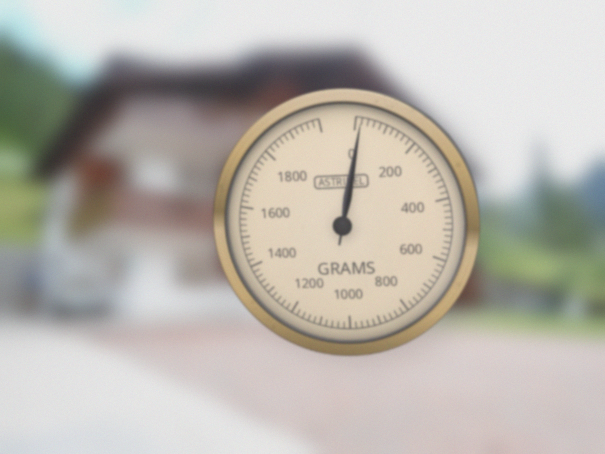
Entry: 20 g
